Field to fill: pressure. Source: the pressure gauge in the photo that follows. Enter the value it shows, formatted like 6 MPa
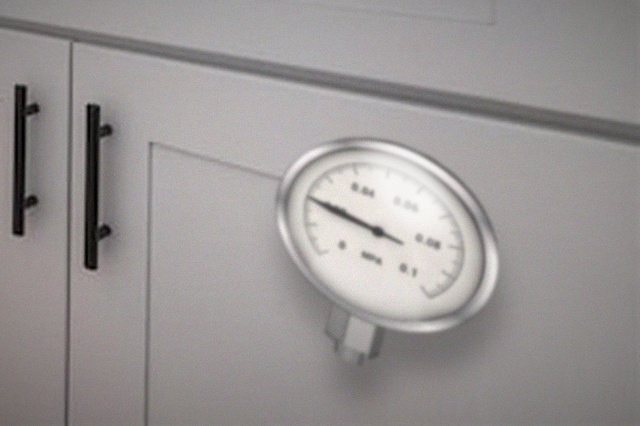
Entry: 0.02 MPa
